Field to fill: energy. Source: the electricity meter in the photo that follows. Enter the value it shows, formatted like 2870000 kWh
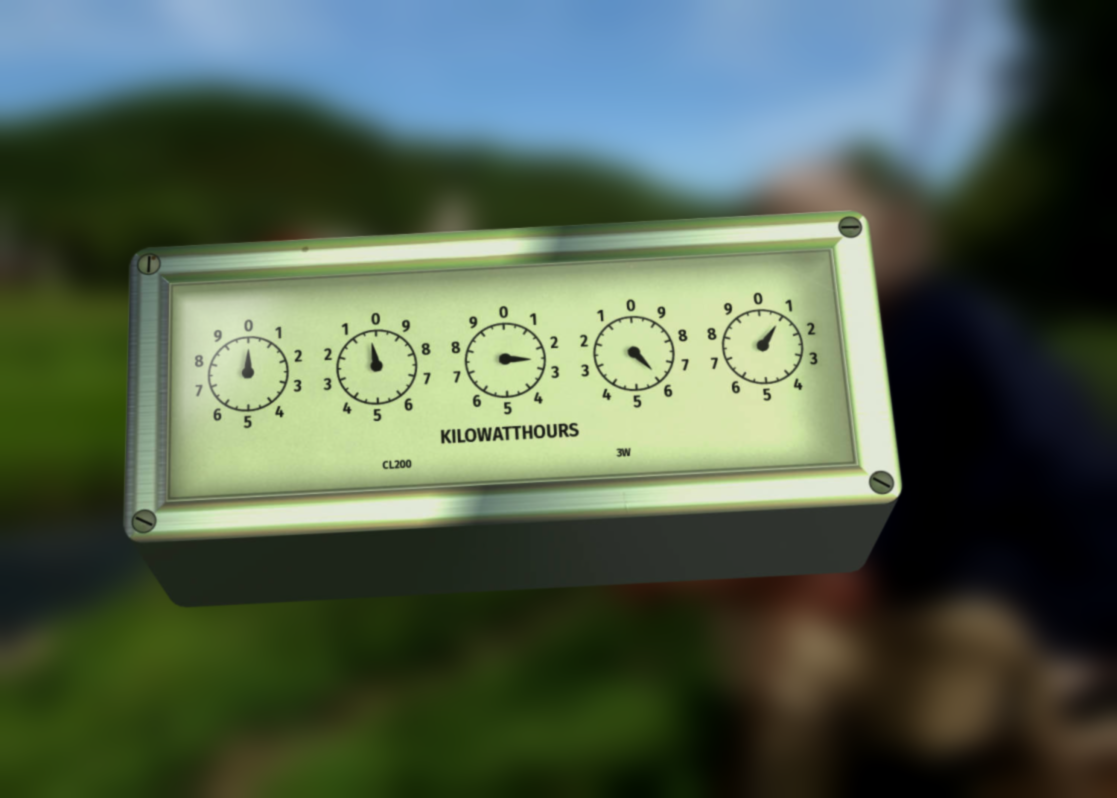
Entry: 261 kWh
